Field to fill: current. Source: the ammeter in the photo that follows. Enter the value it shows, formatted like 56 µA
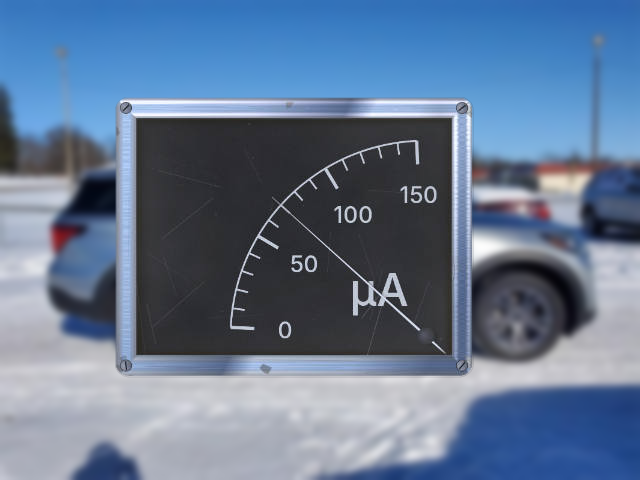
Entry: 70 µA
